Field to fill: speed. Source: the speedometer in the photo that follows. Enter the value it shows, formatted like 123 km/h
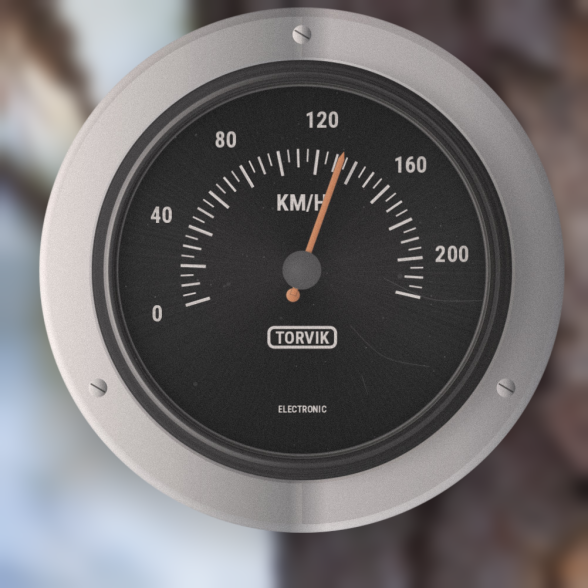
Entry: 132.5 km/h
